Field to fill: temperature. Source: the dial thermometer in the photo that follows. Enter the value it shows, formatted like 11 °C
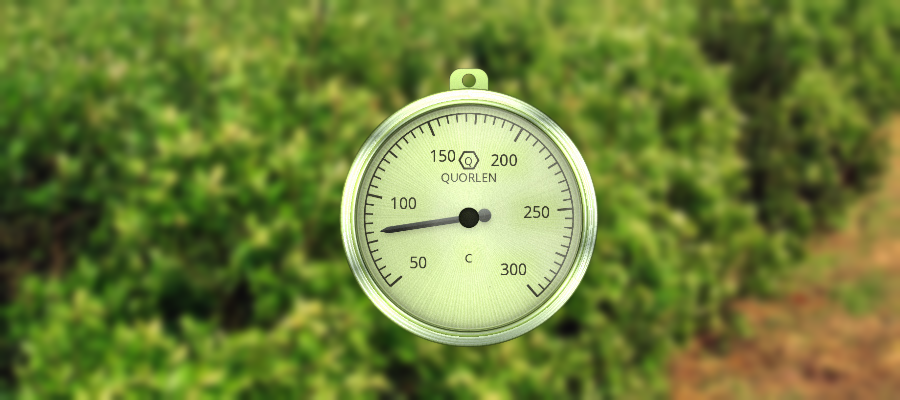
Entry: 80 °C
